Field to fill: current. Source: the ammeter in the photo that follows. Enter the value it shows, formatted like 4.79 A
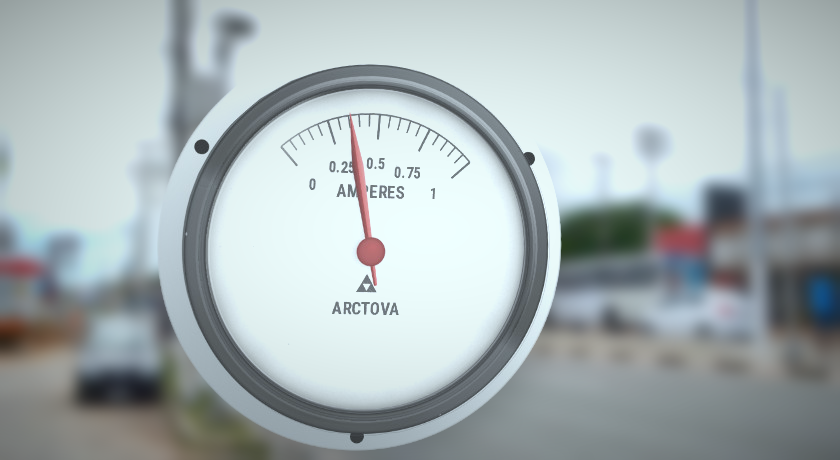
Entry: 0.35 A
